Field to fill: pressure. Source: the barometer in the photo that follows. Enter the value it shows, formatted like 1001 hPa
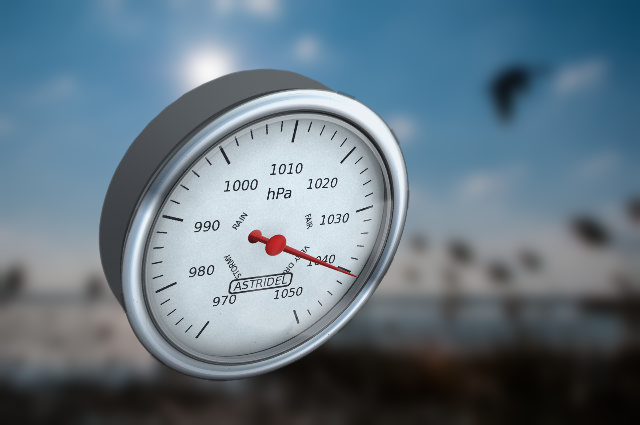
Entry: 1040 hPa
